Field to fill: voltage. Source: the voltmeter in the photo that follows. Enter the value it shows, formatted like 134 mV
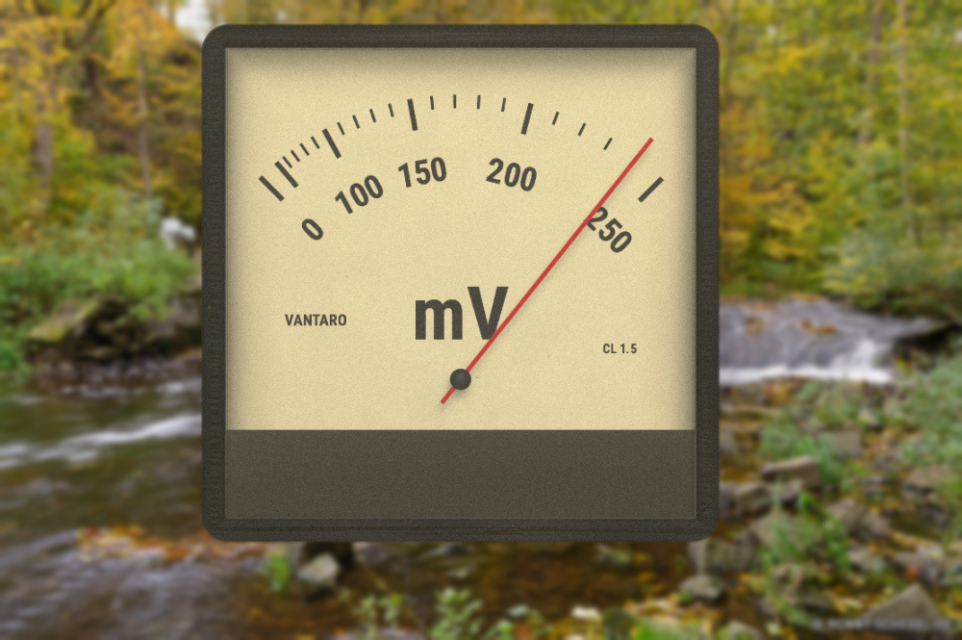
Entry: 240 mV
